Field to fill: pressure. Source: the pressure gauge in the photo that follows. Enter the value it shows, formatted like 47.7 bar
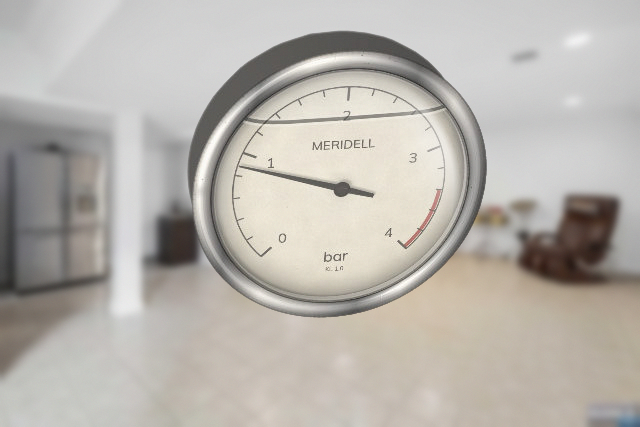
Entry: 0.9 bar
